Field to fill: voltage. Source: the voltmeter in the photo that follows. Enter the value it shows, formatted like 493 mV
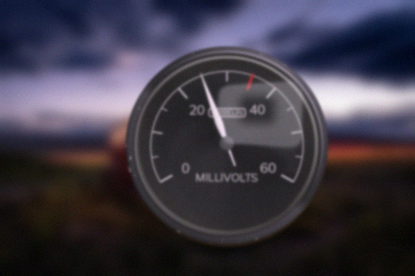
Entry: 25 mV
